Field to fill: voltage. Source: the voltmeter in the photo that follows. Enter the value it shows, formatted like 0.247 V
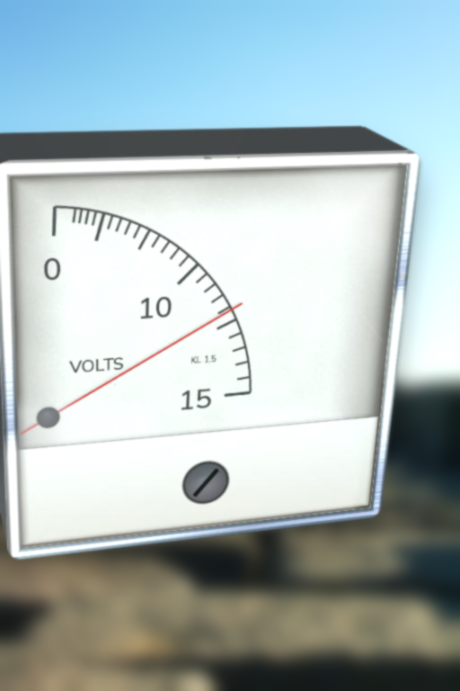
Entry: 12 V
